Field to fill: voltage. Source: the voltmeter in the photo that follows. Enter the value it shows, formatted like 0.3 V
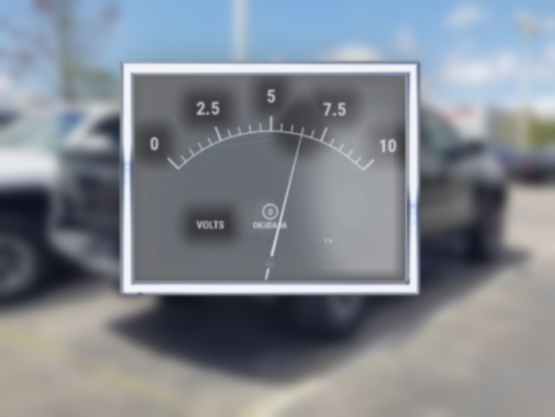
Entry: 6.5 V
